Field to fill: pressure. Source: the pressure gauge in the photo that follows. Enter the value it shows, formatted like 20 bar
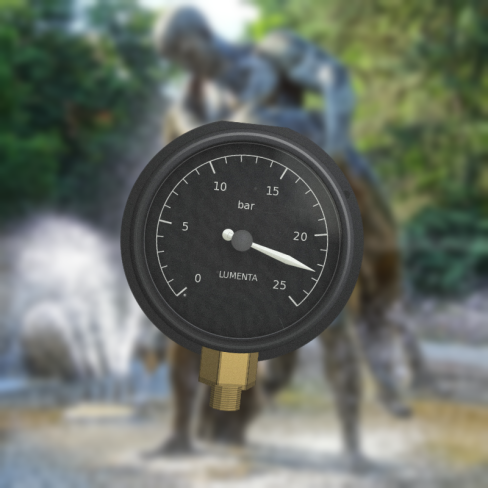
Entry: 22.5 bar
